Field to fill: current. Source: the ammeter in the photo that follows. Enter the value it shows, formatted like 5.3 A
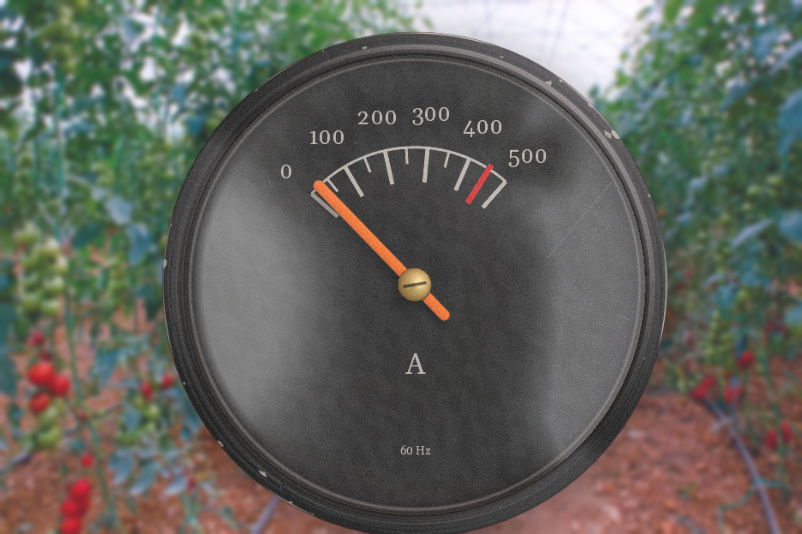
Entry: 25 A
